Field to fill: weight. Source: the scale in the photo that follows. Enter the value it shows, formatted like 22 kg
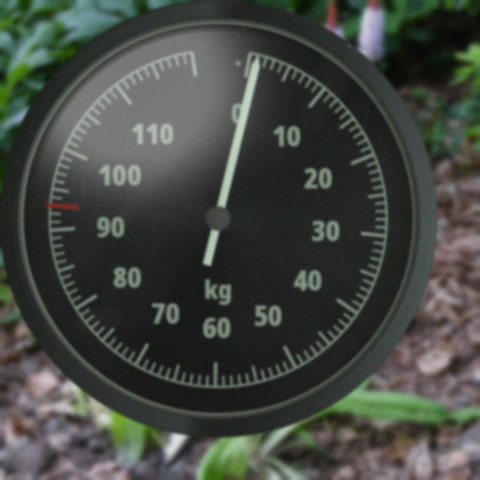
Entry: 1 kg
